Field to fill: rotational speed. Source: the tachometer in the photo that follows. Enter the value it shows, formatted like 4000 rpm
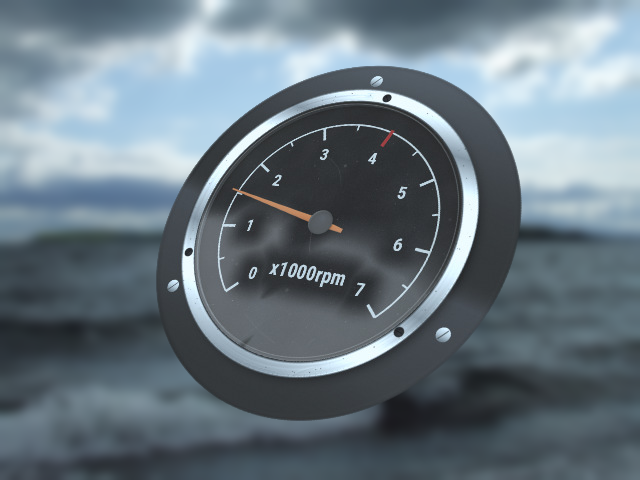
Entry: 1500 rpm
